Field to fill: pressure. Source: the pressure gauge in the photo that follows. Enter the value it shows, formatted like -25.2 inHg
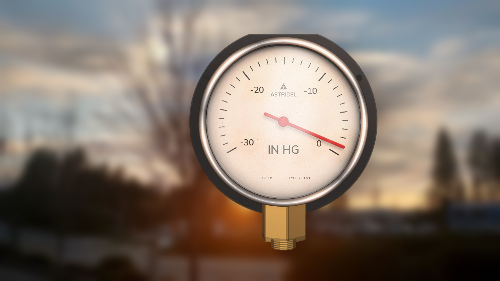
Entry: -1 inHg
